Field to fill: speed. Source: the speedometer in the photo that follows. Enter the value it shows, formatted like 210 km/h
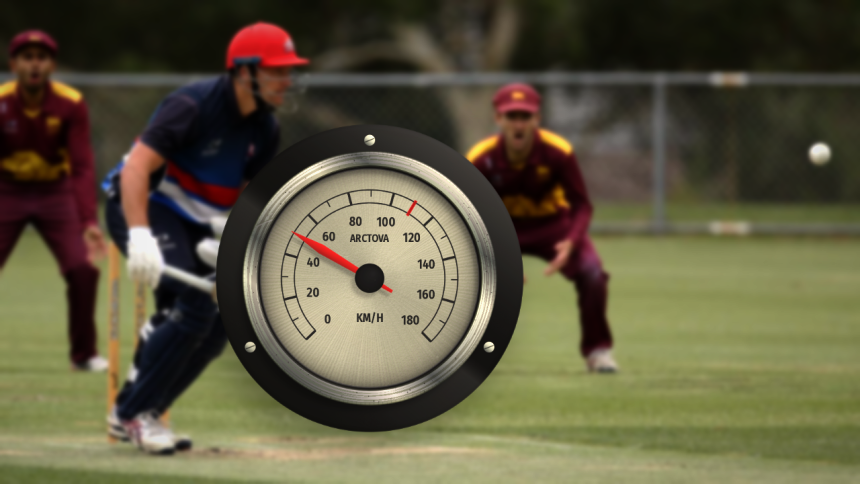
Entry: 50 km/h
